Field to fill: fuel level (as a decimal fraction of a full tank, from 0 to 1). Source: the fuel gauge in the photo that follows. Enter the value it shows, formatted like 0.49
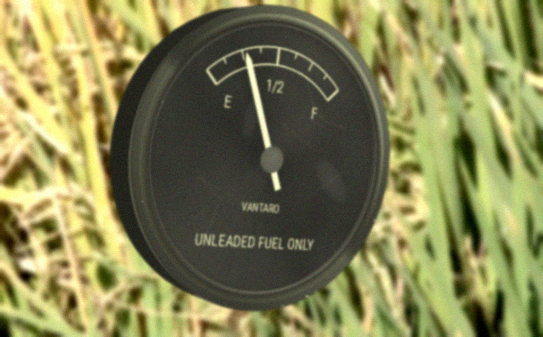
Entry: 0.25
